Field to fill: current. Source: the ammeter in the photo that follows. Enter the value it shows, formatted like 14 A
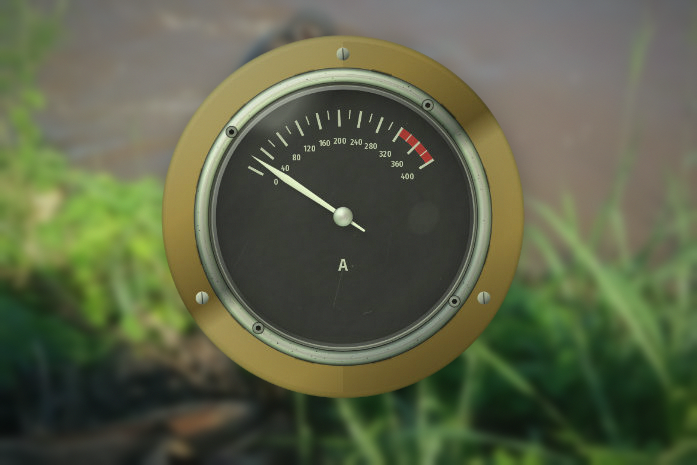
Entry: 20 A
